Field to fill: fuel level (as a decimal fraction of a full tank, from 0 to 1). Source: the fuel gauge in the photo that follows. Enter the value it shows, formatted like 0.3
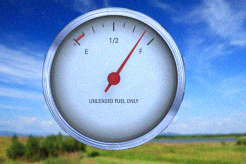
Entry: 0.875
